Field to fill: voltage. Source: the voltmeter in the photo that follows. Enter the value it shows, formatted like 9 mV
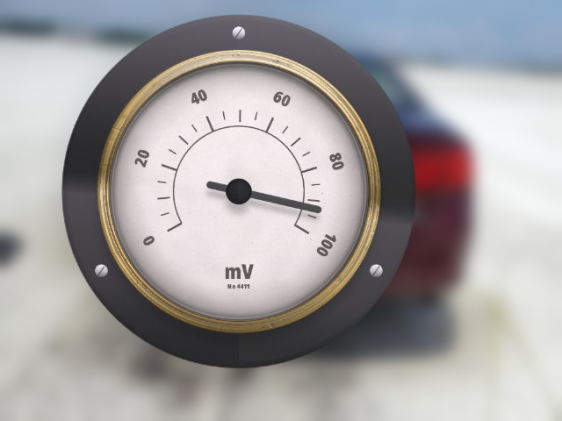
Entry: 92.5 mV
